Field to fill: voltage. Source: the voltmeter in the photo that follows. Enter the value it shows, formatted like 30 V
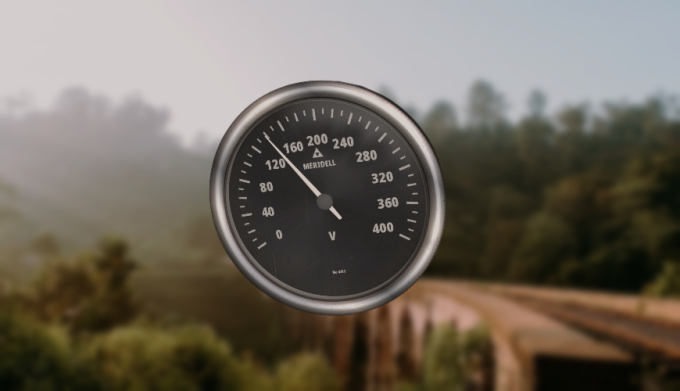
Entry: 140 V
